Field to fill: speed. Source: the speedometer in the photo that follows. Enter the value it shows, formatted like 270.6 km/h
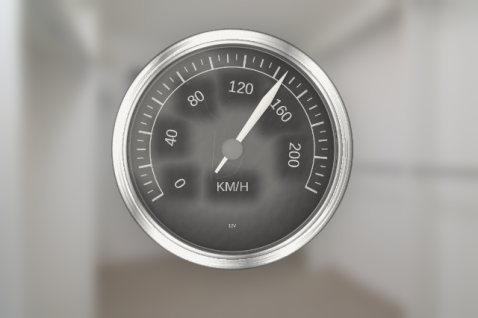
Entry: 145 km/h
